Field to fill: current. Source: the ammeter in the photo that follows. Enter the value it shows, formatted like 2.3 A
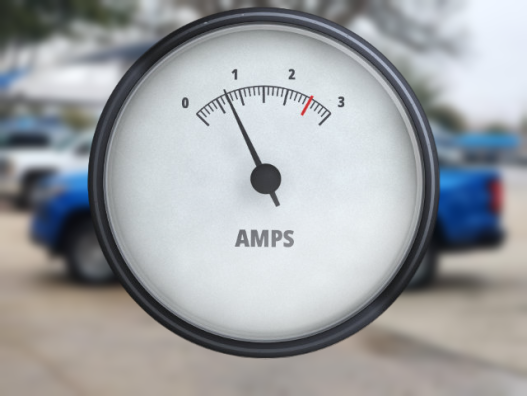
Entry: 0.7 A
